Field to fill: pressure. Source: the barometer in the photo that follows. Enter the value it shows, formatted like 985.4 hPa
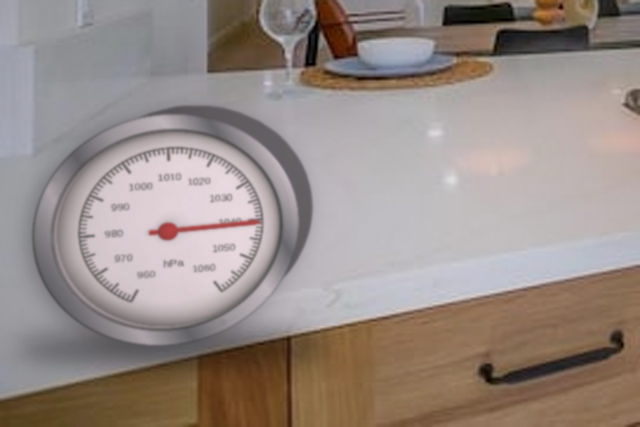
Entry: 1040 hPa
